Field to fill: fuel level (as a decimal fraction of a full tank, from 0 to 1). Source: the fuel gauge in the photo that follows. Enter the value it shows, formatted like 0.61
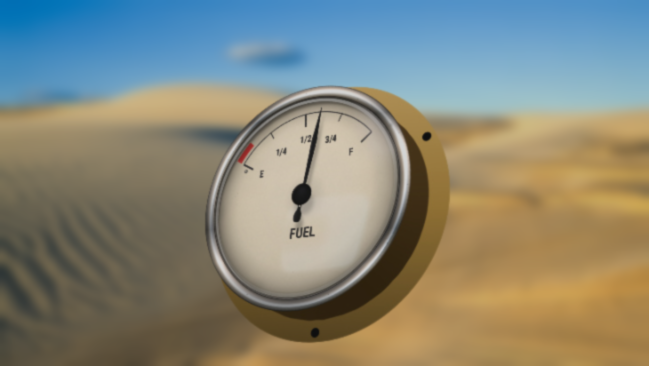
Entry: 0.625
